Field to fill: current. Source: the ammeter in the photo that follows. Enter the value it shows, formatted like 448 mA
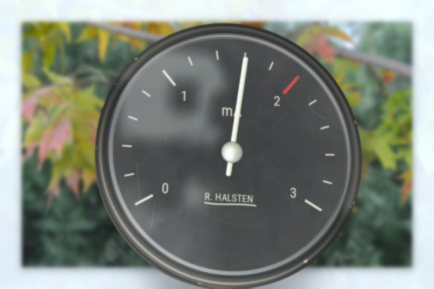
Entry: 1.6 mA
